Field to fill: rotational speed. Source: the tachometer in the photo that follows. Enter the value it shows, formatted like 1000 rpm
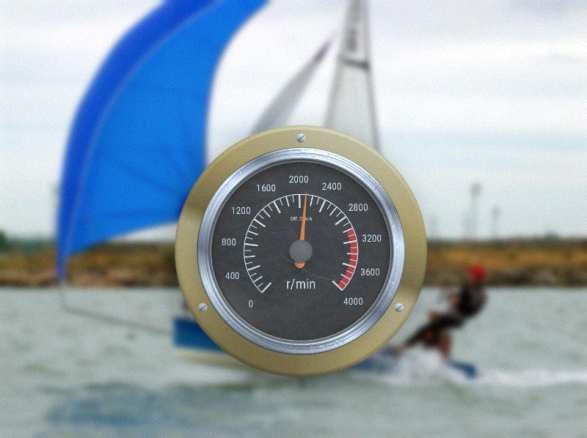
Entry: 2100 rpm
